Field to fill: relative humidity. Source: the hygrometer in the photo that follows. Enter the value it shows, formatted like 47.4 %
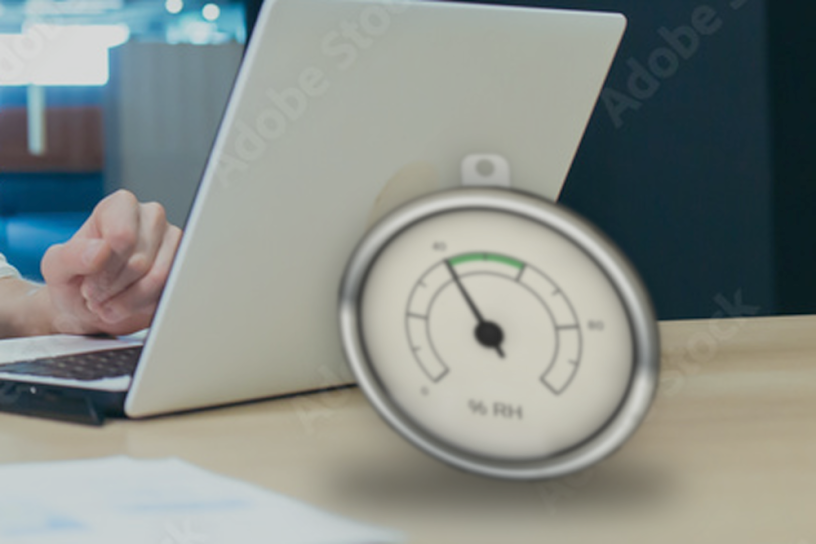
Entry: 40 %
